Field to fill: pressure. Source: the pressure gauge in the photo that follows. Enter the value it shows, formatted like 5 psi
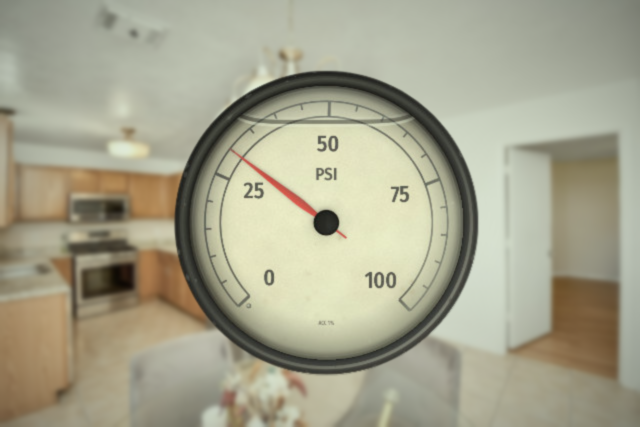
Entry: 30 psi
